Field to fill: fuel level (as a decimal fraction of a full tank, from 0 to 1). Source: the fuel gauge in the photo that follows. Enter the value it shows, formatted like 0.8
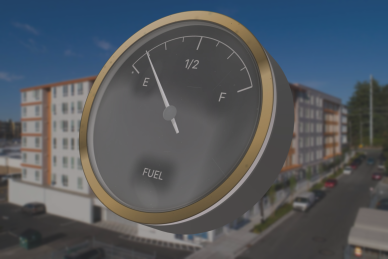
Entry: 0.125
